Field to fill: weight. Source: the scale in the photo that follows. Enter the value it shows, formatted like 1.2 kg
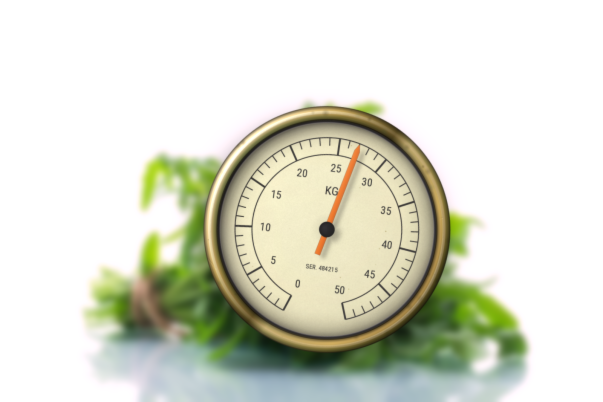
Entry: 27 kg
